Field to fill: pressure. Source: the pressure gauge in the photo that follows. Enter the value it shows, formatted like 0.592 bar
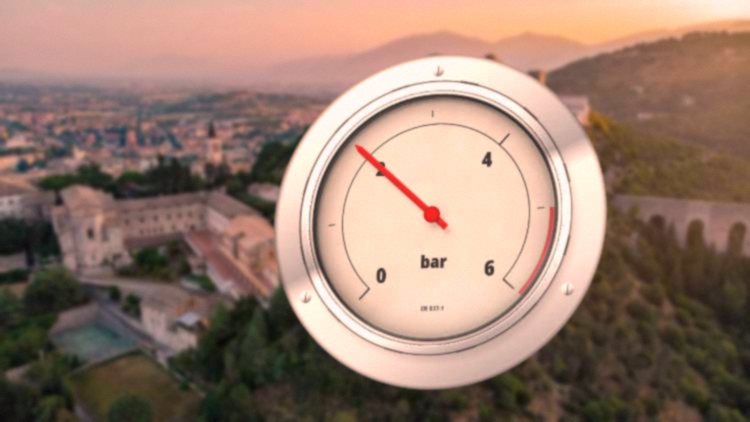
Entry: 2 bar
